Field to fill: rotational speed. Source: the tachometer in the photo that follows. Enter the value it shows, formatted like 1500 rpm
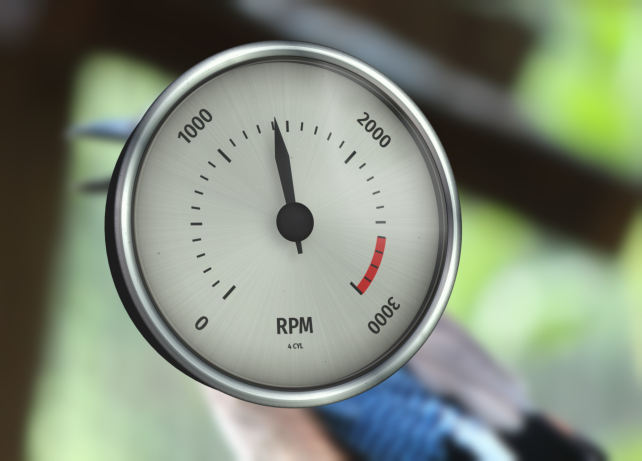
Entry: 1400 rpm
